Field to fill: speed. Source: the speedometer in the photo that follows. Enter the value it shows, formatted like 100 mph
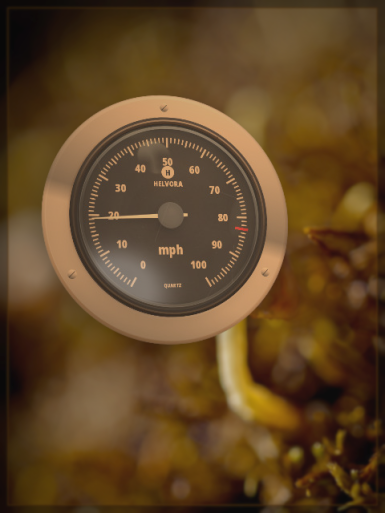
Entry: 19 mph
